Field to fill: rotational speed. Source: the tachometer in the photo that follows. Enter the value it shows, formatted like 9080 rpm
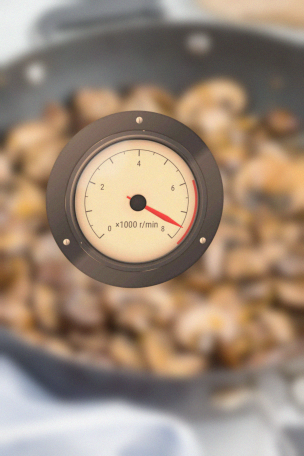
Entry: 7500 rpm
